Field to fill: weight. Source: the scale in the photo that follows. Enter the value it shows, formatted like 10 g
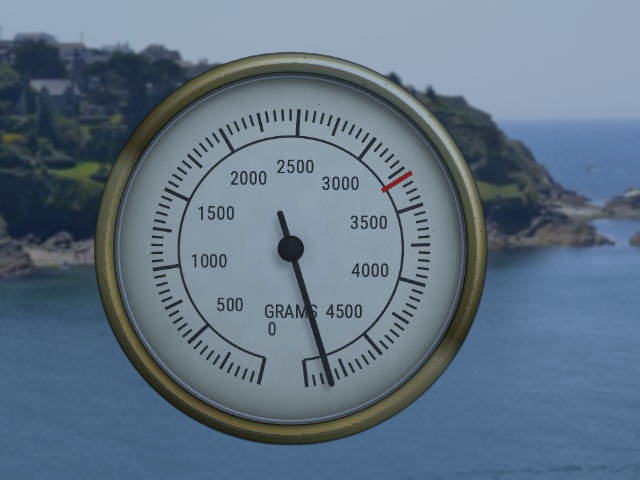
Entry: 4850 g
